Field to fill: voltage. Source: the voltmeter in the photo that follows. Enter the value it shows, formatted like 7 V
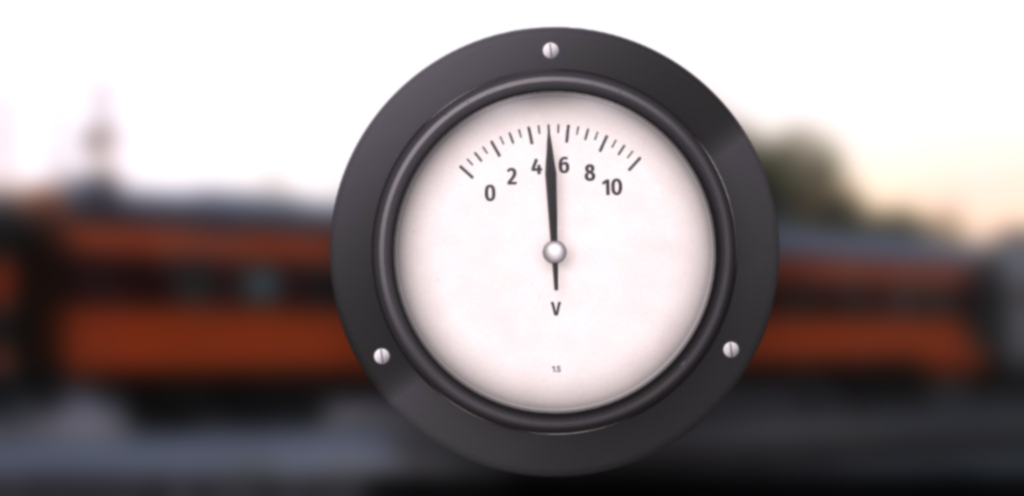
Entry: 5 V
